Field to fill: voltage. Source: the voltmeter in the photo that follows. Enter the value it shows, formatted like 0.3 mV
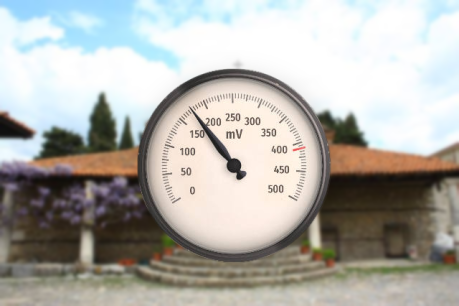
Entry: 175 mV
